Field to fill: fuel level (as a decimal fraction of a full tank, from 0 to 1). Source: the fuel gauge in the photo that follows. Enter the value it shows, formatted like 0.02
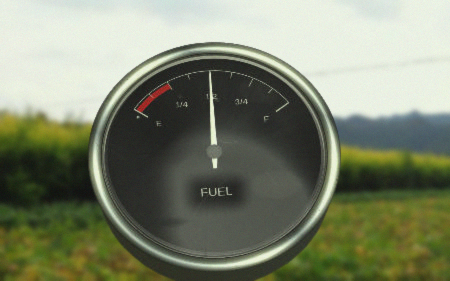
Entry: 0.5
